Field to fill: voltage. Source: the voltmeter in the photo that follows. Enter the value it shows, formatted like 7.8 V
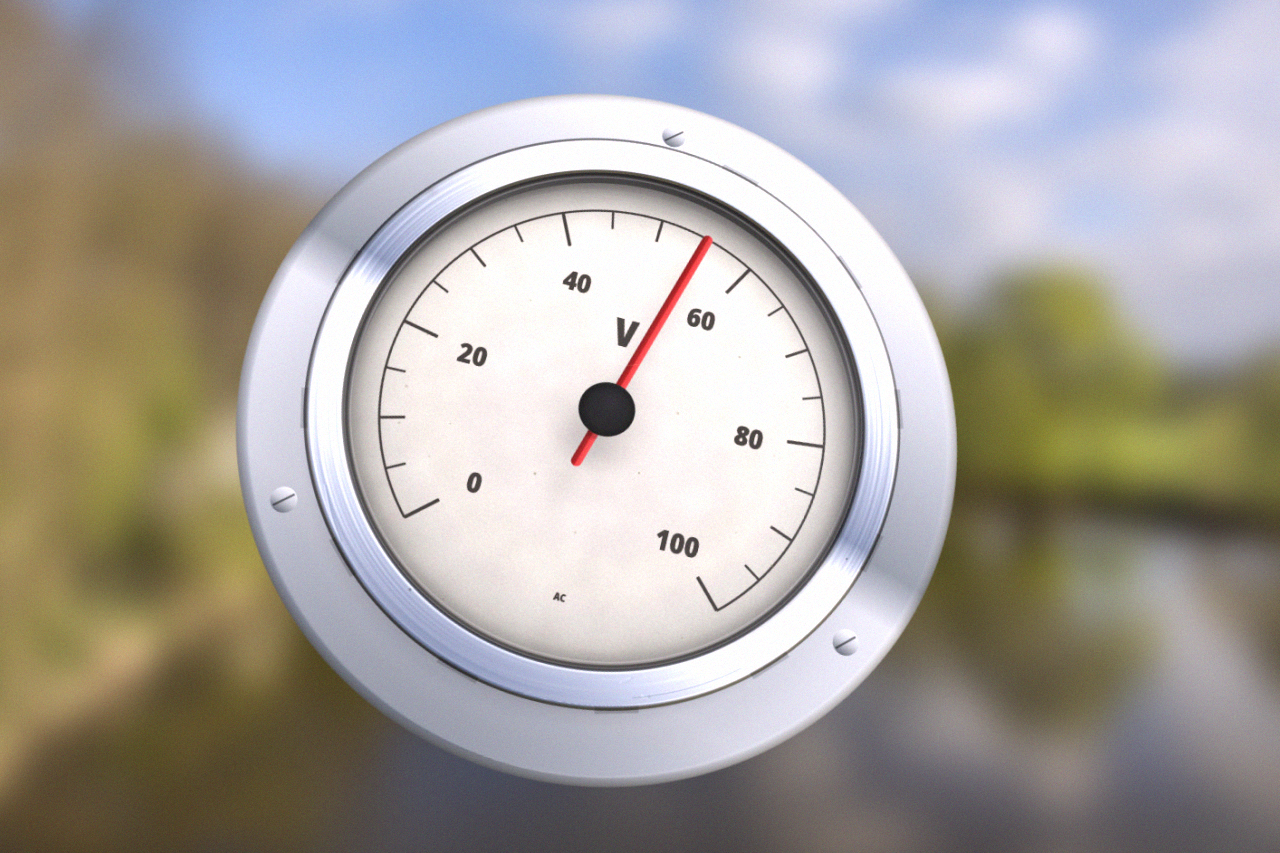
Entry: 55 V
